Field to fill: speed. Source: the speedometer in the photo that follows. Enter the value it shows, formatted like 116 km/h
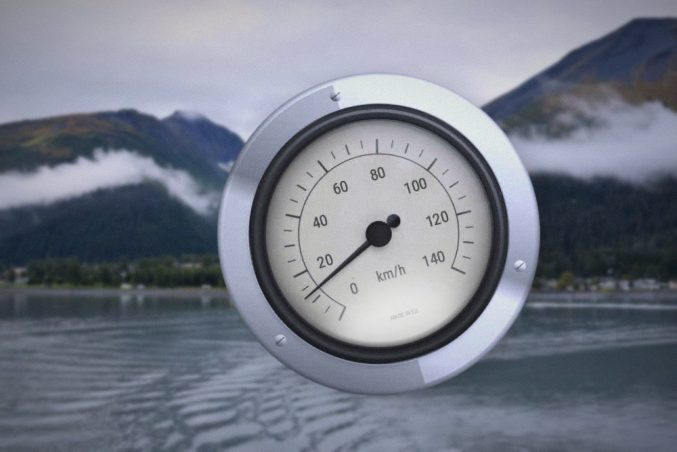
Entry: 12.5 km/h
